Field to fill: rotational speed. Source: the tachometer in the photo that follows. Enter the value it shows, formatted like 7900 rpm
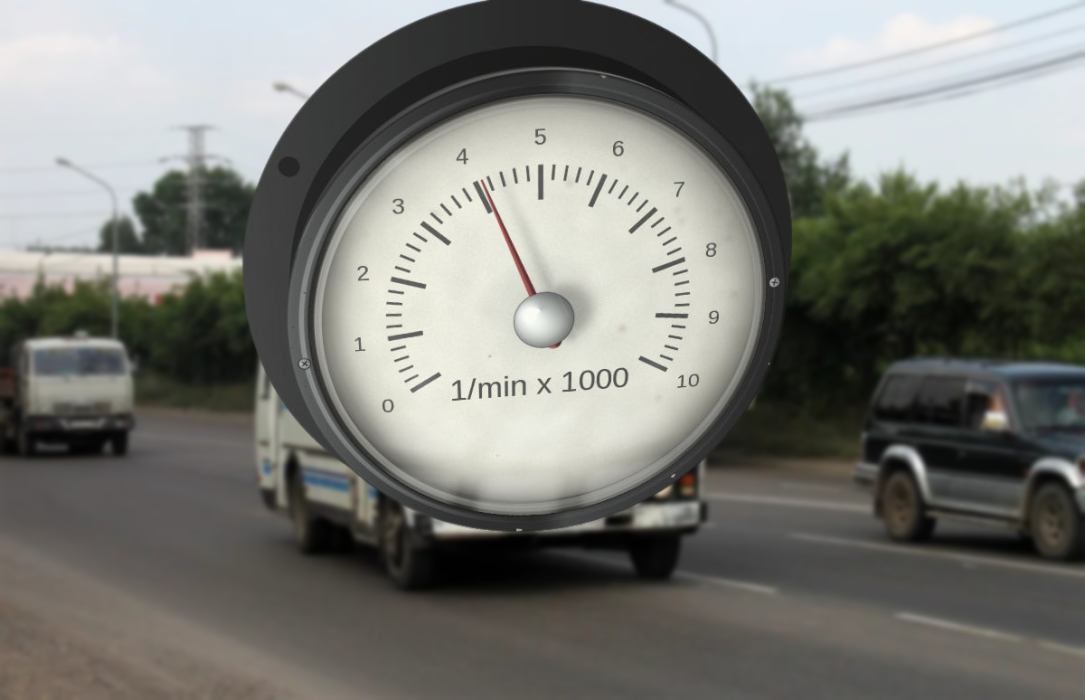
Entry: 4100 rpm
